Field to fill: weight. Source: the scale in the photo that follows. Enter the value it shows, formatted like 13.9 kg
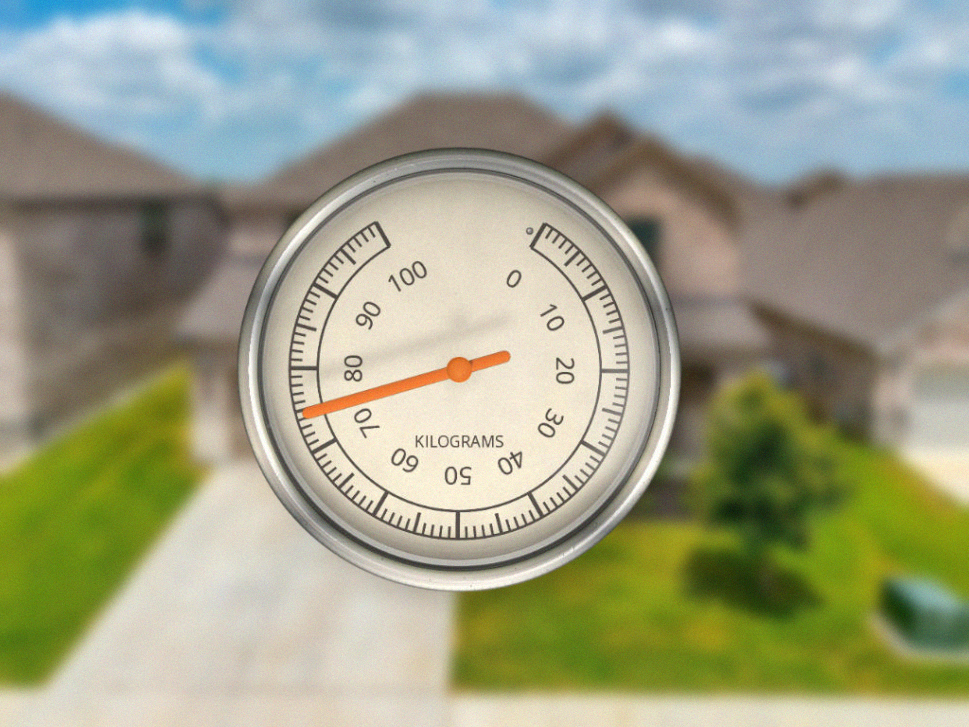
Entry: 74.5 kg
